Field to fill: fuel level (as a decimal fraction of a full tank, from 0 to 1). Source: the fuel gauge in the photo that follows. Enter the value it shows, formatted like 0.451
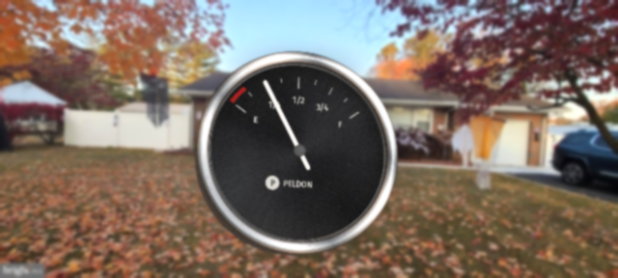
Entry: 0.25
